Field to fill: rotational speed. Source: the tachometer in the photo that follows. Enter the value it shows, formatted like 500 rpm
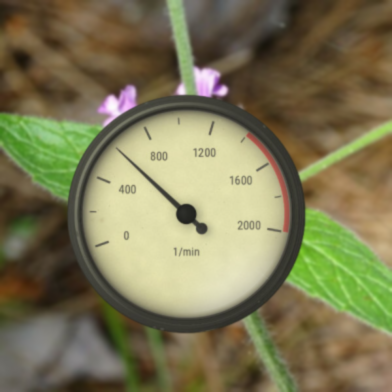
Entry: 600 rpm
